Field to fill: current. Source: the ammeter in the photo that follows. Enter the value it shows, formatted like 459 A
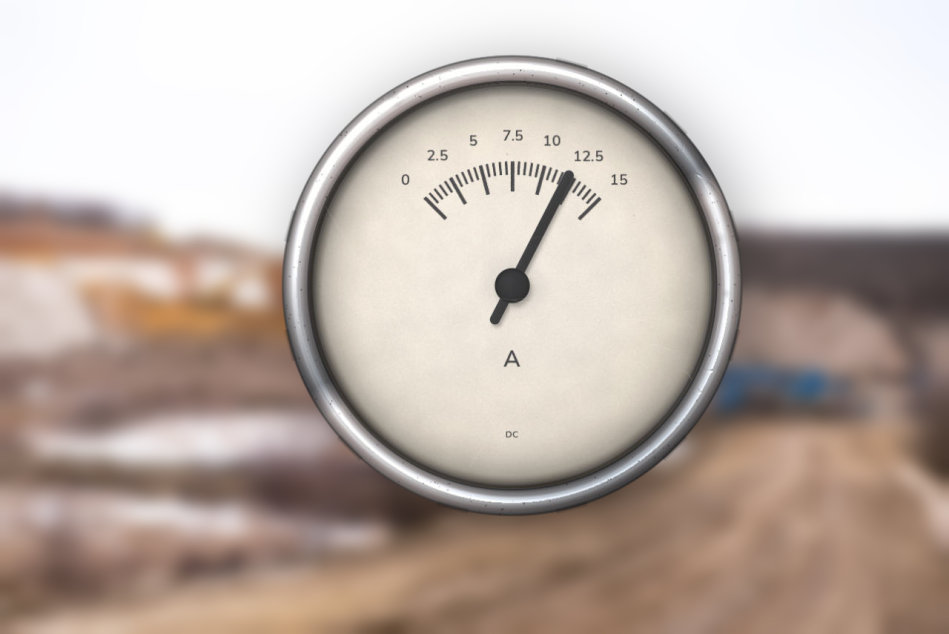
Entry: 12 A
